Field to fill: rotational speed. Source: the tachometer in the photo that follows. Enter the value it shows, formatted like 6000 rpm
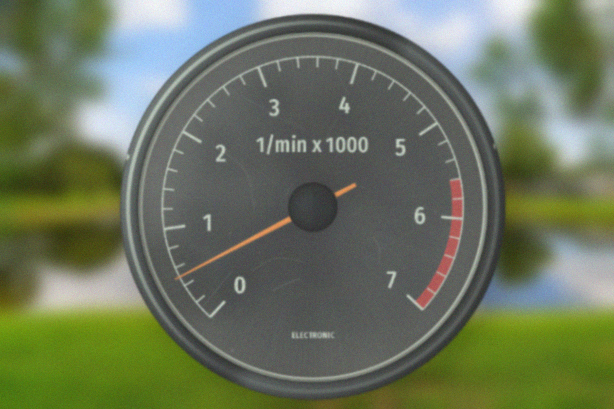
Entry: 500 rpm
